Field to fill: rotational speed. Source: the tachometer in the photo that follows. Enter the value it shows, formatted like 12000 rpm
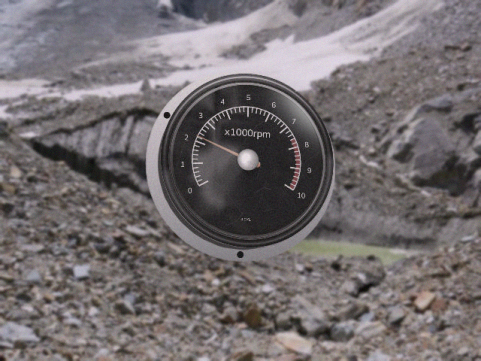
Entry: 2200 rpm
